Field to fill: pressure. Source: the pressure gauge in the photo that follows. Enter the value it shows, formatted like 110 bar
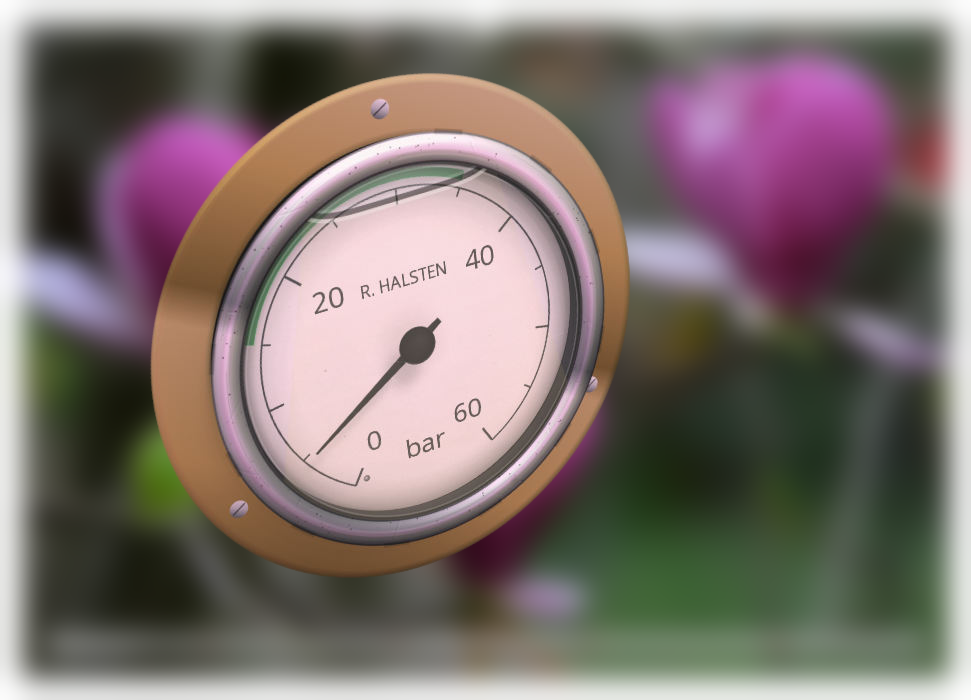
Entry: 5 bar
